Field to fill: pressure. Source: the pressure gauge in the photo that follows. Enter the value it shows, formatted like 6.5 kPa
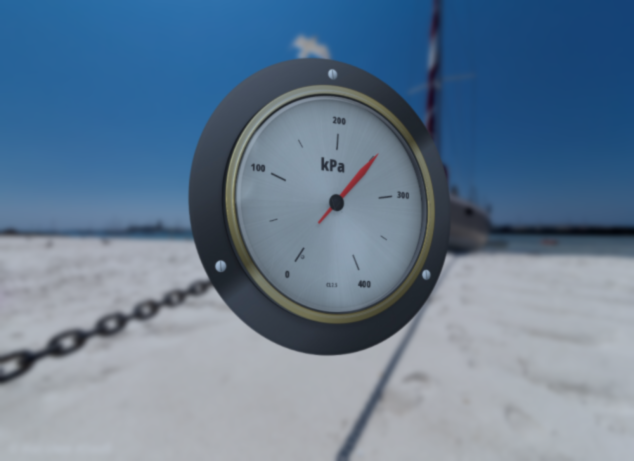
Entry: 250 kPa
